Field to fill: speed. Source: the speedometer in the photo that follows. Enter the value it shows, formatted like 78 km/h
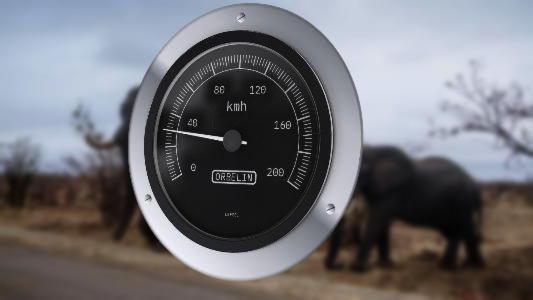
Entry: 30 km/h
